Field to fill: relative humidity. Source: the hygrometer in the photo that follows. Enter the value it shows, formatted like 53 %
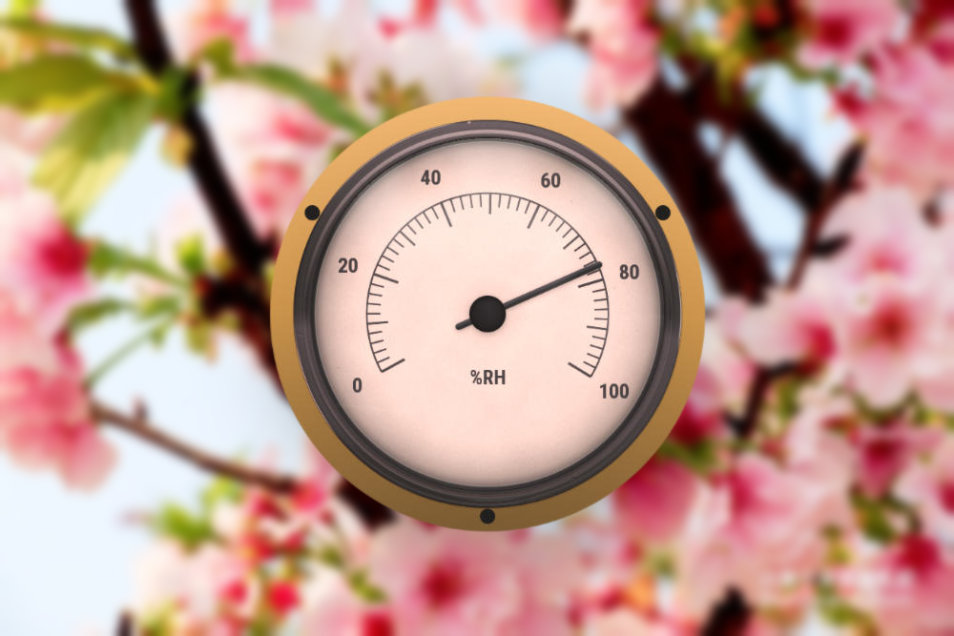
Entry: 77 %
